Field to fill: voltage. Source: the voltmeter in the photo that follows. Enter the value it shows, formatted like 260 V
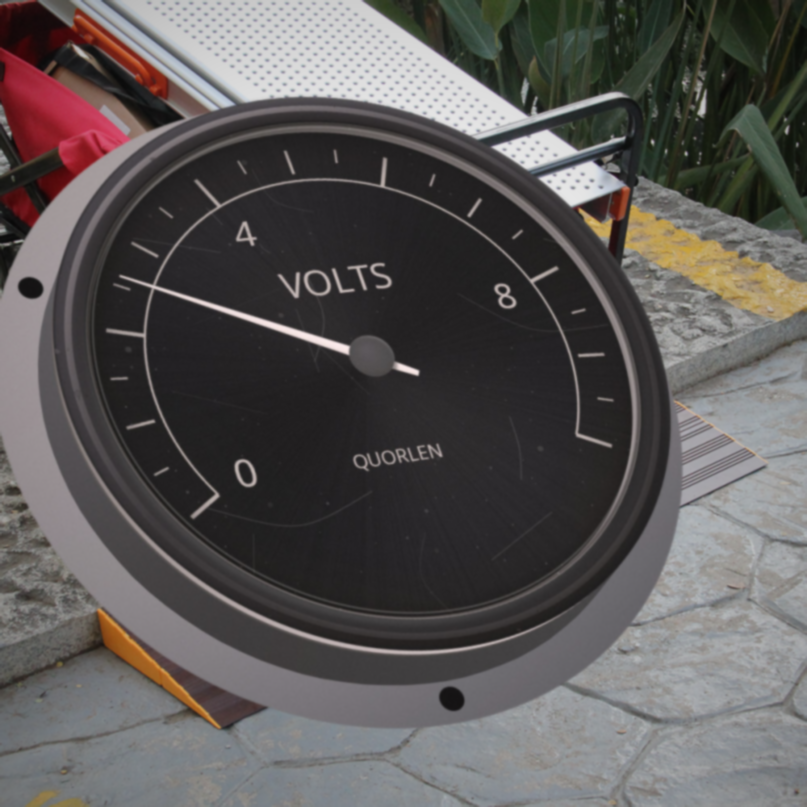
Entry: 2.5 V
